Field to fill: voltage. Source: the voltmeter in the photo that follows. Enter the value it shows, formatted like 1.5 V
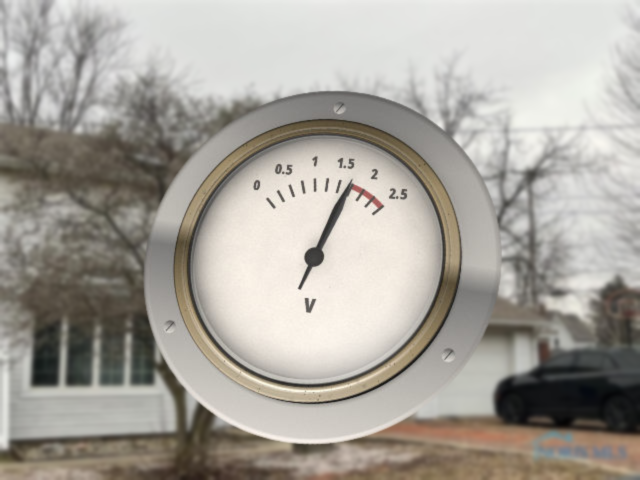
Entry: 1.75 V
